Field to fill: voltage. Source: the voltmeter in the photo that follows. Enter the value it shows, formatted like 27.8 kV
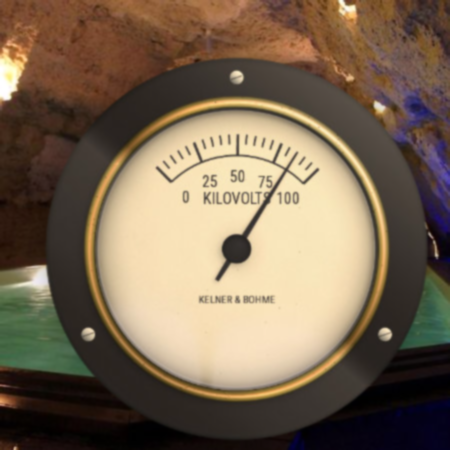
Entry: 85 kV
